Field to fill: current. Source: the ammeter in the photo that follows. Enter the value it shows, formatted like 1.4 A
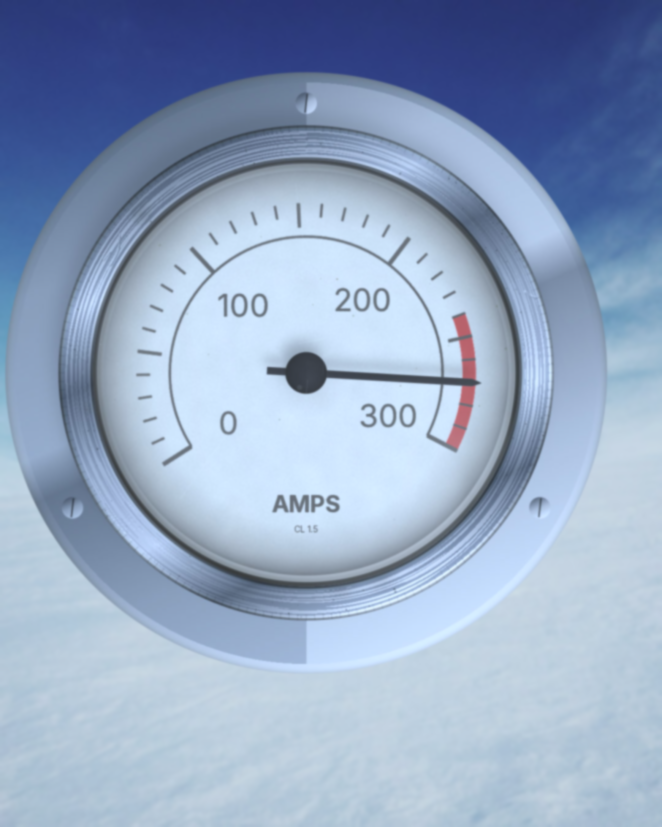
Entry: 270 A
